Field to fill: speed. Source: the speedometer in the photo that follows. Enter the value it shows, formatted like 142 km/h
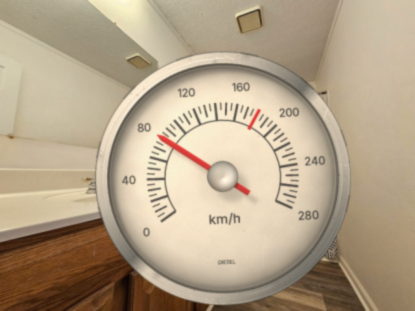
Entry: 80 km/h
